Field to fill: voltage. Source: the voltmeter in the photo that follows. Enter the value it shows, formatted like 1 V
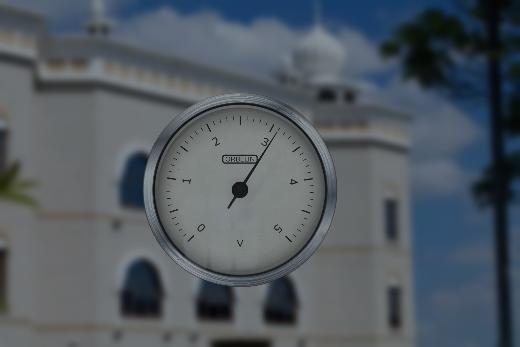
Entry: 3.1 V
